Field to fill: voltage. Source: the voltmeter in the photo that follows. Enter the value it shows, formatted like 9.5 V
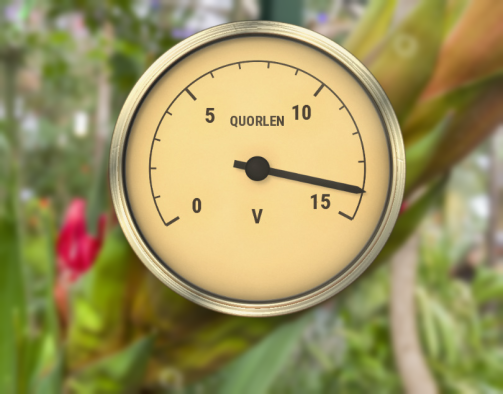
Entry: 14 V
